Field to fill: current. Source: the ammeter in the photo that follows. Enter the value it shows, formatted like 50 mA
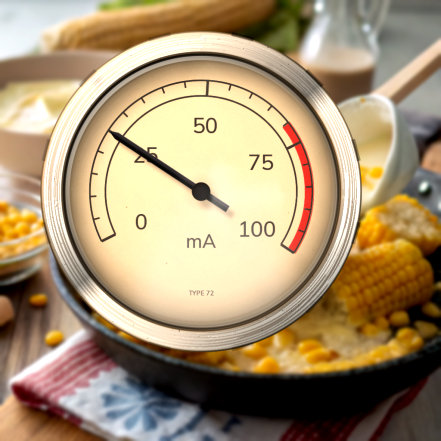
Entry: 25 mA
